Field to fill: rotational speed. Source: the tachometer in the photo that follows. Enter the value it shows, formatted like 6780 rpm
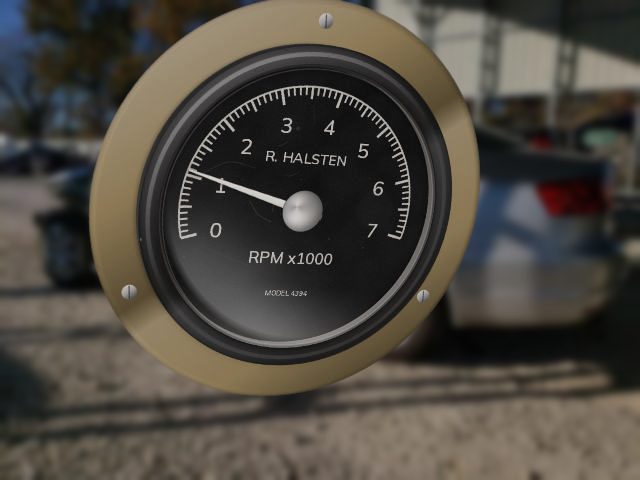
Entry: 1100 rpm
